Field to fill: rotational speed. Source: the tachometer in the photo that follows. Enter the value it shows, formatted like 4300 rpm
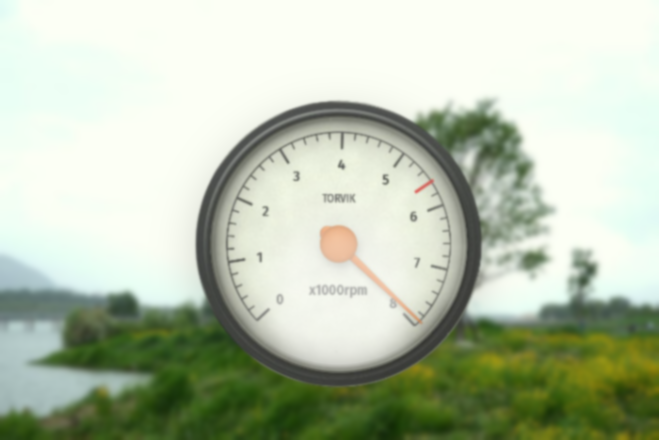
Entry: 7900 rpm
